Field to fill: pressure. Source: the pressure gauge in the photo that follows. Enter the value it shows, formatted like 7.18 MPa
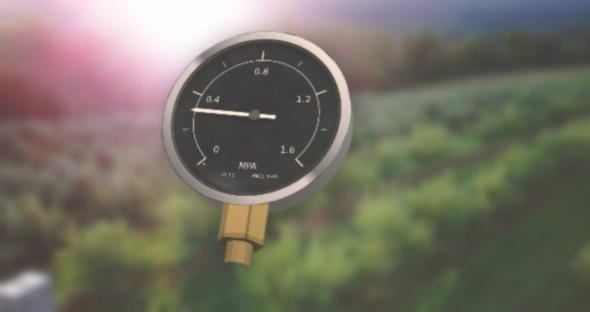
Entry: 0.3 MPa
